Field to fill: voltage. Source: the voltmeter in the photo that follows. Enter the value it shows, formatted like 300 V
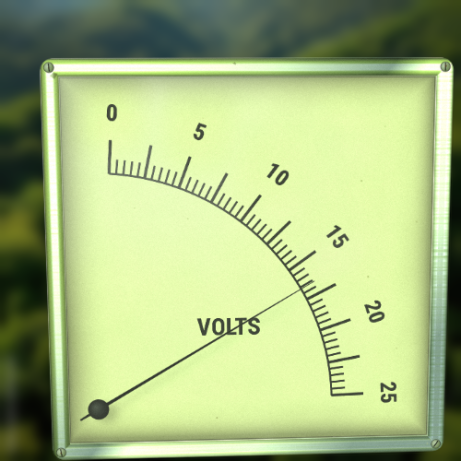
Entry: 16.5 V
